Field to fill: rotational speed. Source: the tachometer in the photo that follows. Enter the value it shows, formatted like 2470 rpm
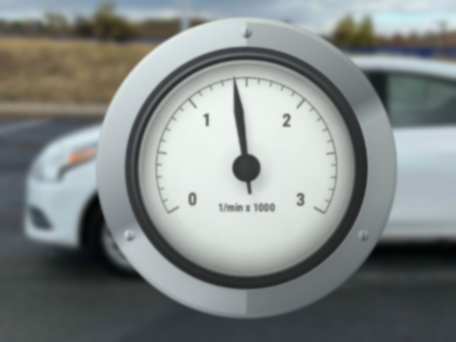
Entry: 1400 rpm
